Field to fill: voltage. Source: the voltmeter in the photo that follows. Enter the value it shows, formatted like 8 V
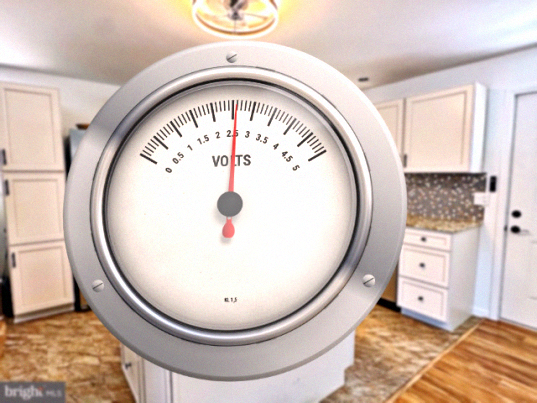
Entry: 2.6 V
